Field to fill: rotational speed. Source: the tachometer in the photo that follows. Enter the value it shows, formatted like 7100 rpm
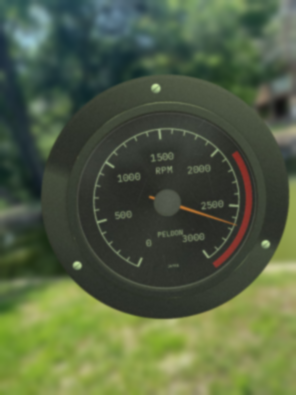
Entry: 2650 rpm
